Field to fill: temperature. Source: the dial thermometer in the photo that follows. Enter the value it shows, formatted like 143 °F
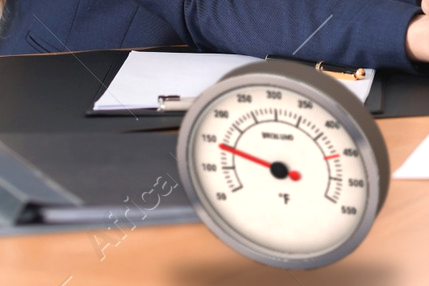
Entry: 150 °F
